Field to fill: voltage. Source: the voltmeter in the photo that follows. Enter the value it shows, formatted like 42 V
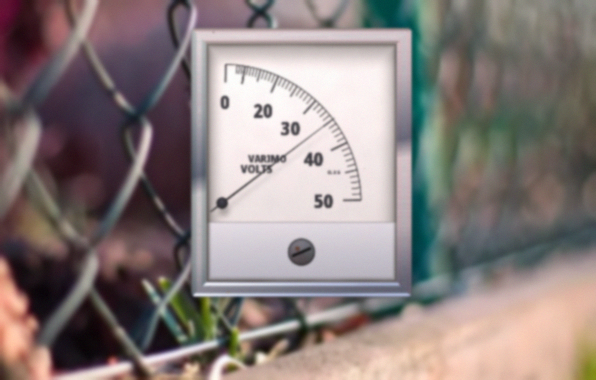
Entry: 35 V
